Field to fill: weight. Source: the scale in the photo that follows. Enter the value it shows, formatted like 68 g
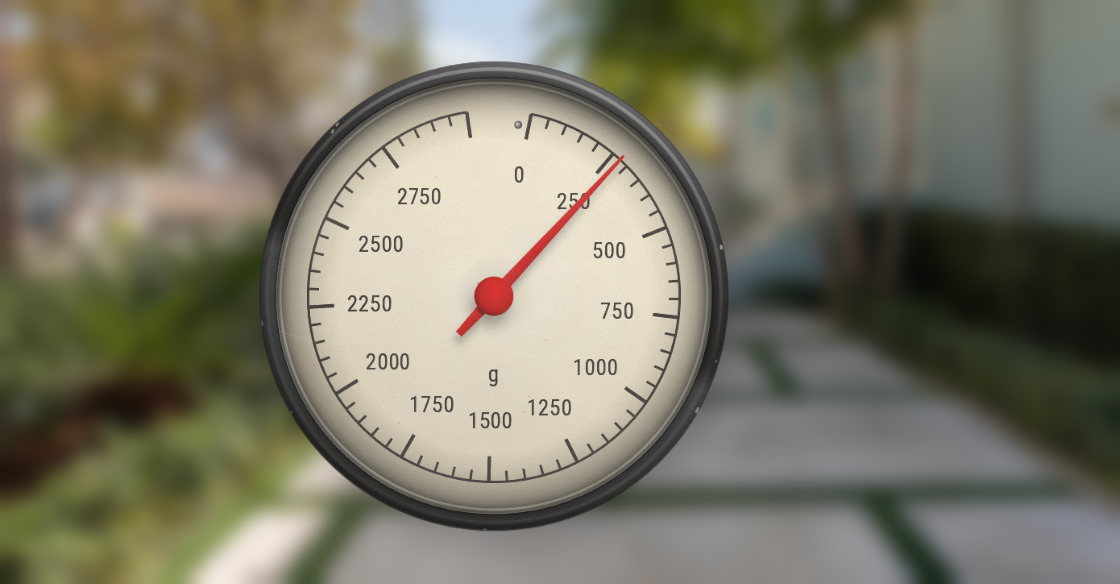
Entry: 275 g
